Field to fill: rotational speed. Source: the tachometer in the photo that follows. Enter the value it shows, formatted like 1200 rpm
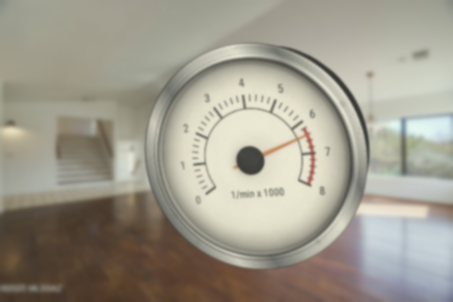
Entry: 6400 rpm
